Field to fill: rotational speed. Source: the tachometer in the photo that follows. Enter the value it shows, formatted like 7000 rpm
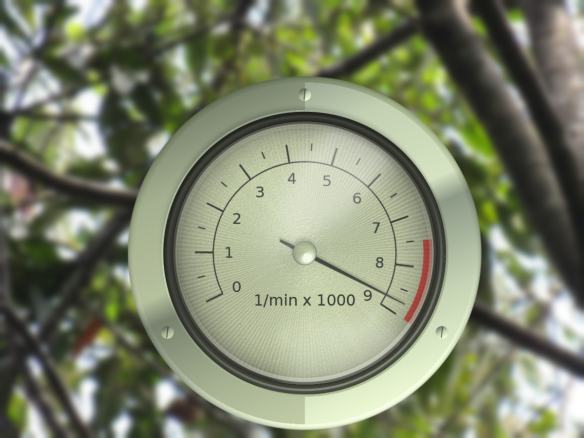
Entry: 8750 rpm
